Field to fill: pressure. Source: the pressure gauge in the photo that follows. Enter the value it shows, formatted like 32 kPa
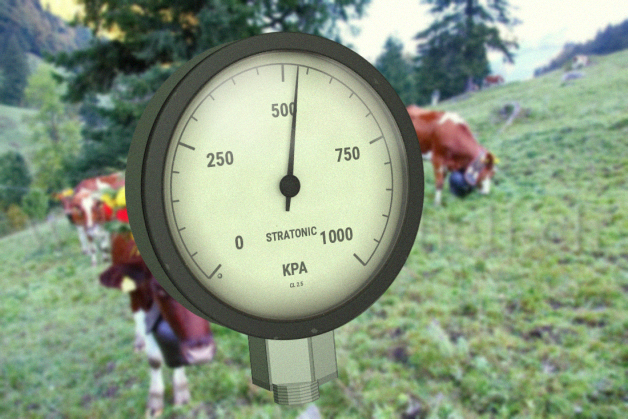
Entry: 525 kPa
